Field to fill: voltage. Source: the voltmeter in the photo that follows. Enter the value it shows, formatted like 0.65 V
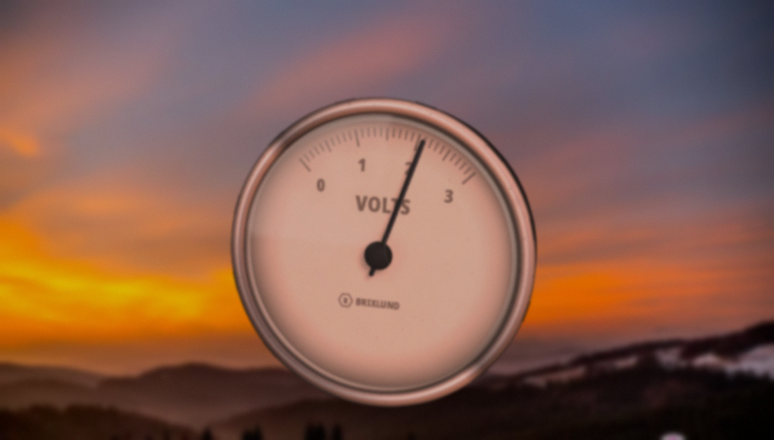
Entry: 2.1 V
